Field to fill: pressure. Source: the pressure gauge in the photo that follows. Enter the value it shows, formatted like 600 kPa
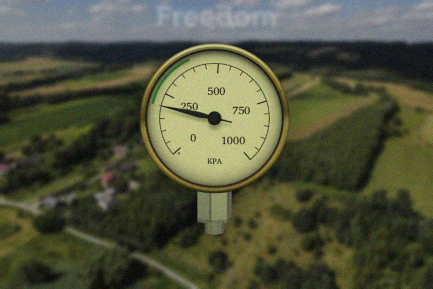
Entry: 200 kPa
